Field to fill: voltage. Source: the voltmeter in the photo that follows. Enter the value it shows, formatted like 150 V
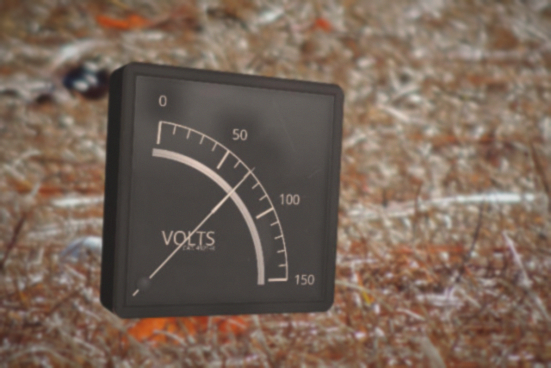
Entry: 70 V
